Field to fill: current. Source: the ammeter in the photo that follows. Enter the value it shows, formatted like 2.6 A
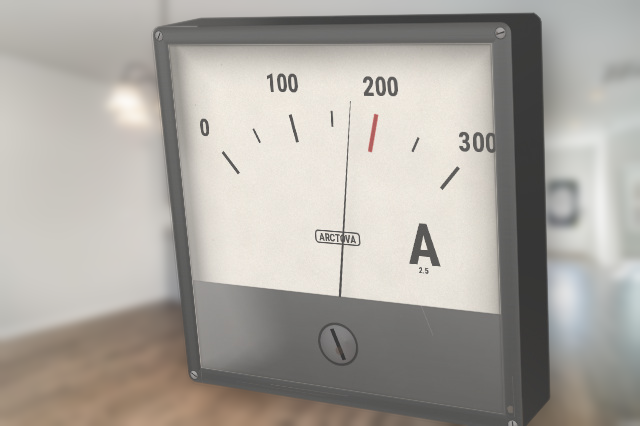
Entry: 175 A
